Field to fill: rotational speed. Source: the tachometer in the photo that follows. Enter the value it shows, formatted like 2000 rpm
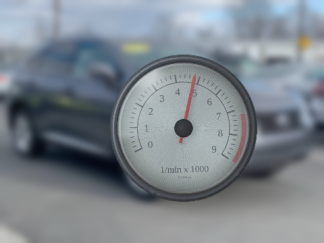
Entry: 4800 rpm
